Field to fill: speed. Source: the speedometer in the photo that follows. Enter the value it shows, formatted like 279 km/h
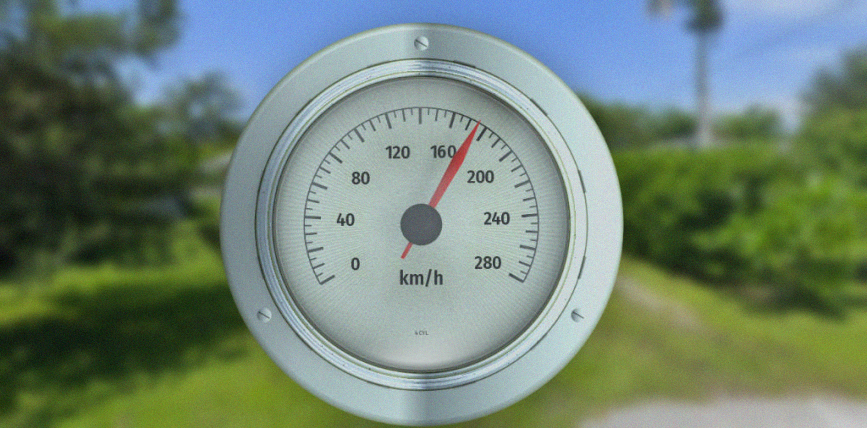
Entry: 175 km/h
